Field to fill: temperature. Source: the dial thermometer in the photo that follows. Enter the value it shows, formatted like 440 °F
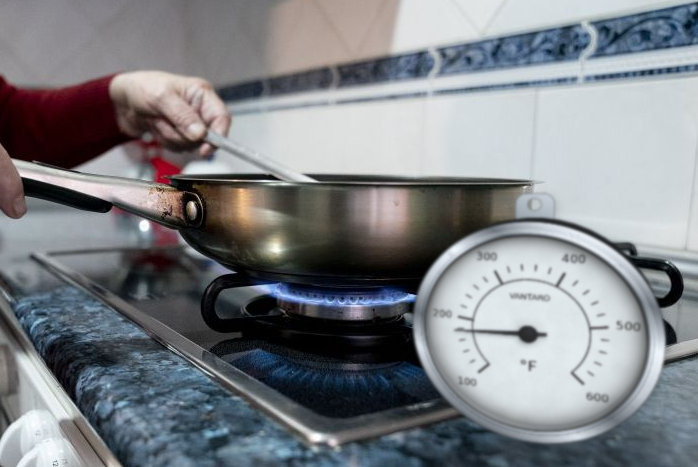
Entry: 180 °F
